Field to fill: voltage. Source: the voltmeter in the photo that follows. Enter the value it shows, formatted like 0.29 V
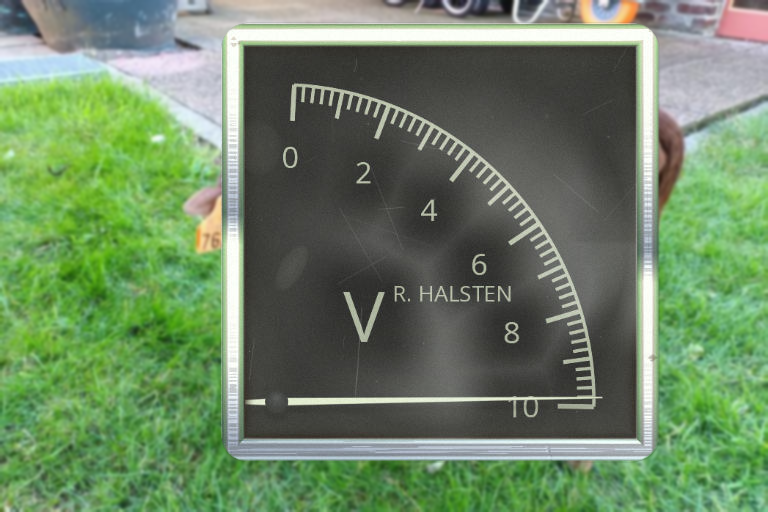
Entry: 9.8 V
